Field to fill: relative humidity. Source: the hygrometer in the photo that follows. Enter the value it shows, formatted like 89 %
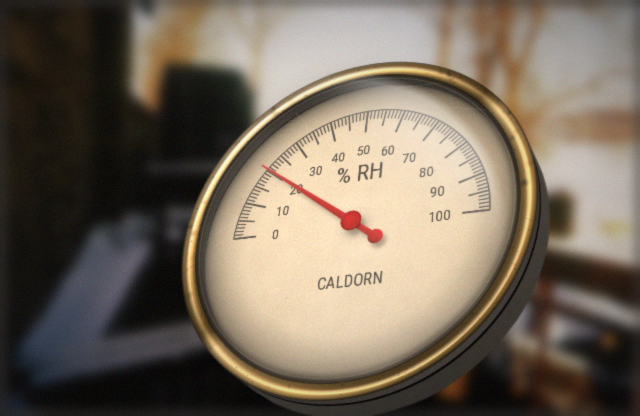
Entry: 20 %
